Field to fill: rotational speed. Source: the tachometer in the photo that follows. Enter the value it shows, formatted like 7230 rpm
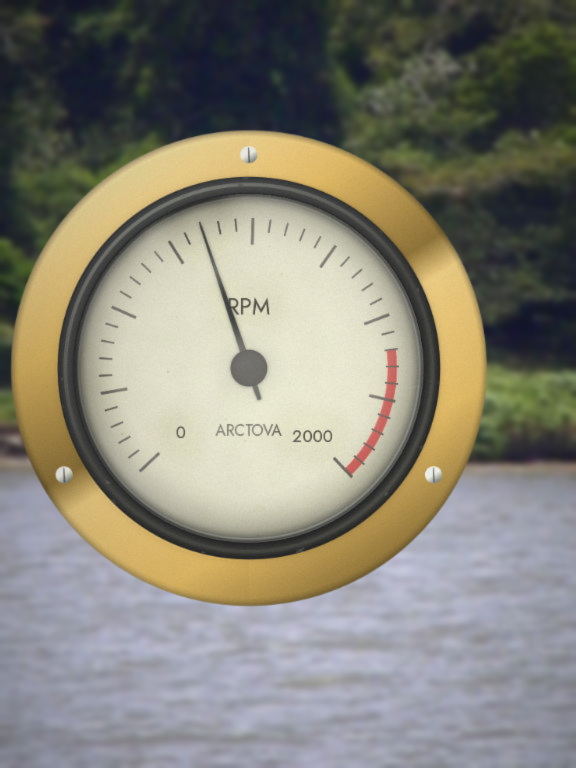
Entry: 850 rpm
